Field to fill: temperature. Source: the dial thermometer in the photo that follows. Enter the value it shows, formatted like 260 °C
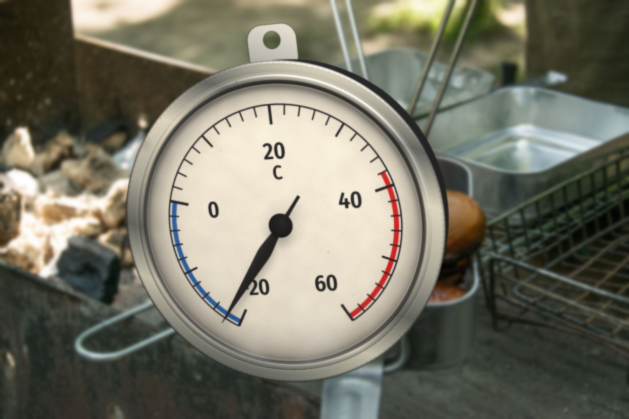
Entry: -18 °C
